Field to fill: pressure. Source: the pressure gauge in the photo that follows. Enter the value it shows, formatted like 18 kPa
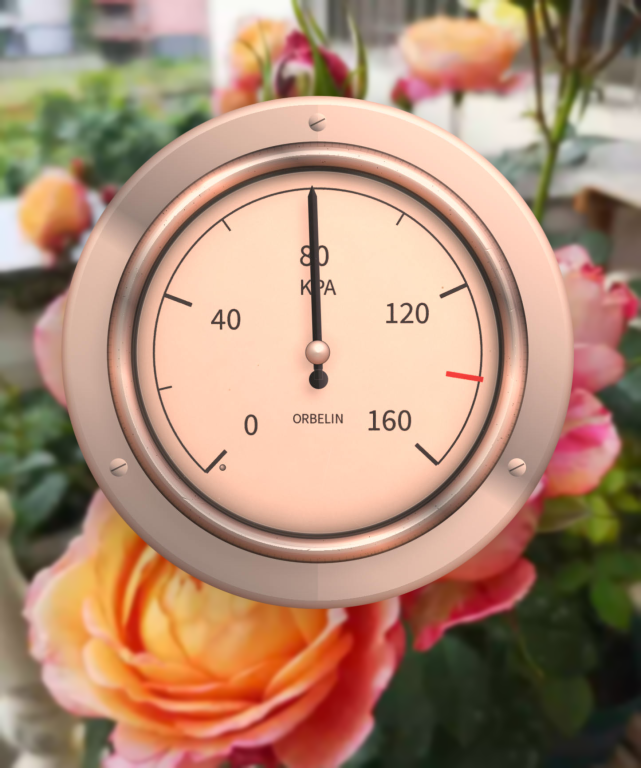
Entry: 80 kPa
